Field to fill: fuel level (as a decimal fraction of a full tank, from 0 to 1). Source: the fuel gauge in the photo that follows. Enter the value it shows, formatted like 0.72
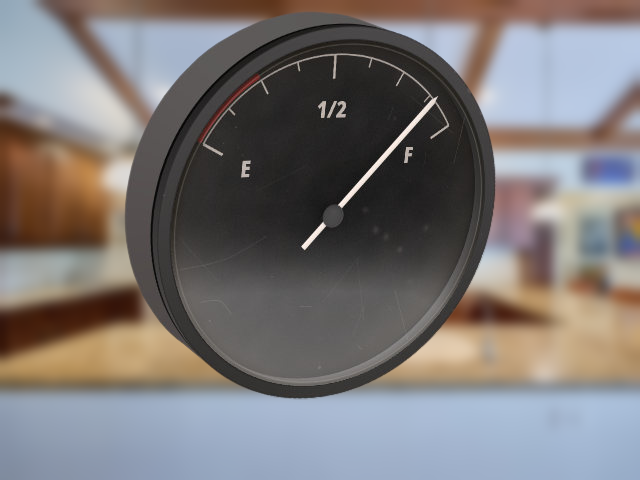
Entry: 0.875
